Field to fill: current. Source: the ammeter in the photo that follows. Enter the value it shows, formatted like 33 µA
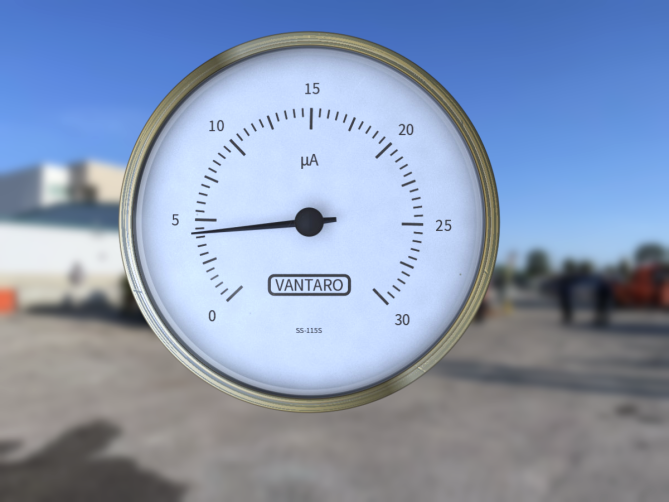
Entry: 4.25 µA
